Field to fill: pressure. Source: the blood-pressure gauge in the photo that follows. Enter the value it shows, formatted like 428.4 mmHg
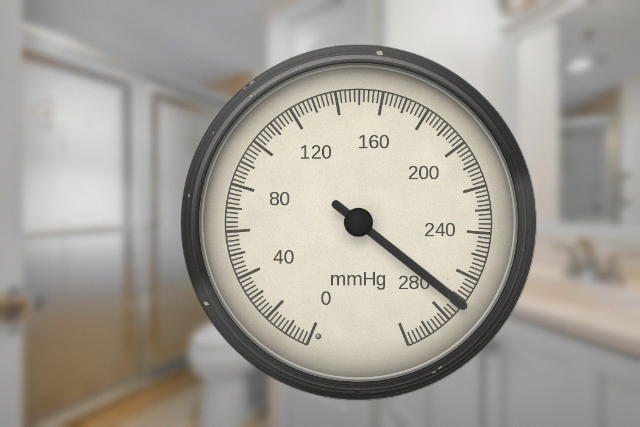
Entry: 272 mmHg
